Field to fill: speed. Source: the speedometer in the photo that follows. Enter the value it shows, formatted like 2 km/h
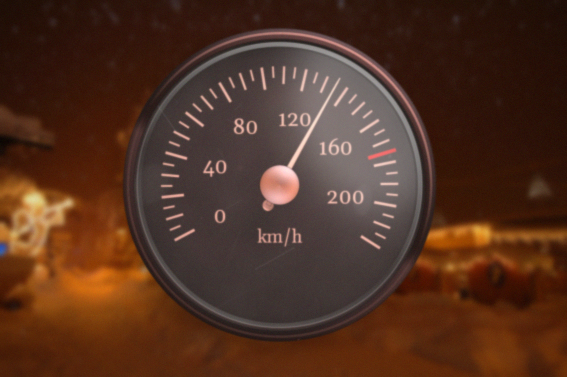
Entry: 135 km/h
